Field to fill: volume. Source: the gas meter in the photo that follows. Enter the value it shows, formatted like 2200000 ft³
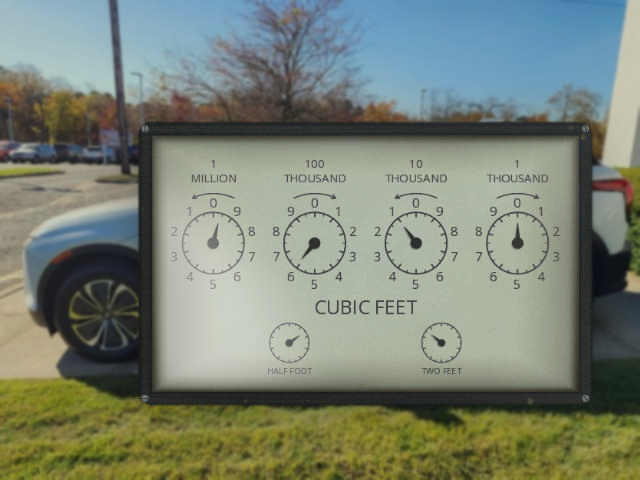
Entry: 961000 ft³
